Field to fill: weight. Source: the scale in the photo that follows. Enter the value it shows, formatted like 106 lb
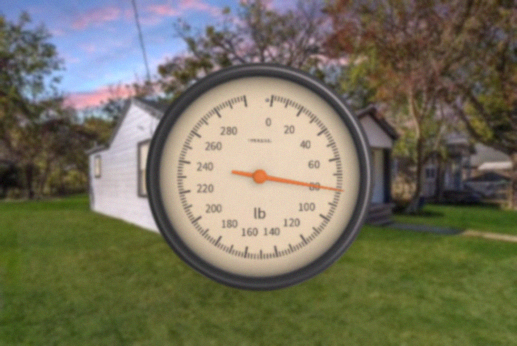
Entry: 80 lb
